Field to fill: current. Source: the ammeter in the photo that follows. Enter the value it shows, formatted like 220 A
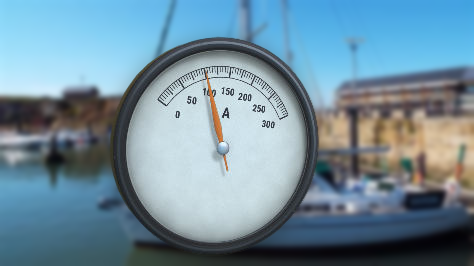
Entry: 100 A
